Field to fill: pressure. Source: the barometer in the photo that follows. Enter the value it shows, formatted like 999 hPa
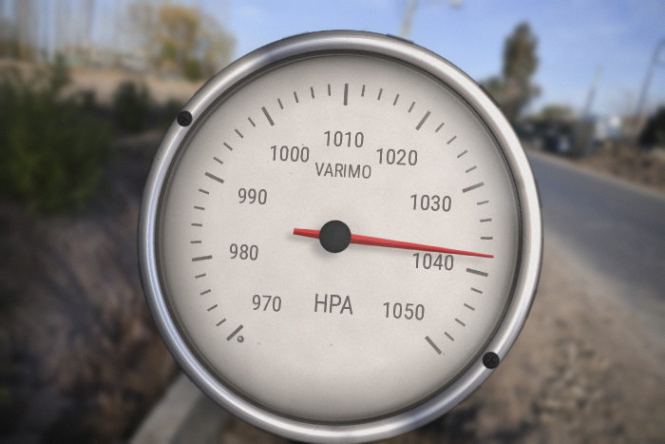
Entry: 1038 hPa
